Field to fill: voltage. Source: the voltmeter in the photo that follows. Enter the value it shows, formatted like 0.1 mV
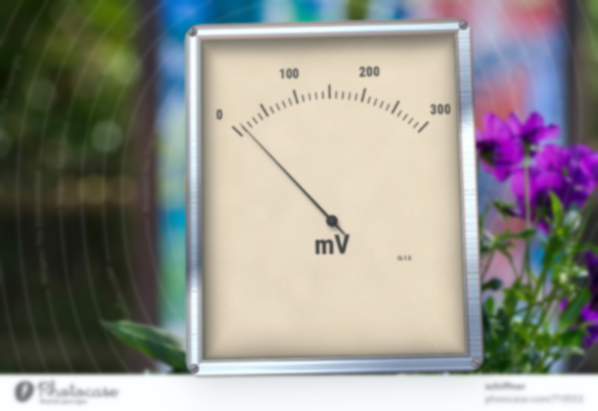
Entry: 10 mV
